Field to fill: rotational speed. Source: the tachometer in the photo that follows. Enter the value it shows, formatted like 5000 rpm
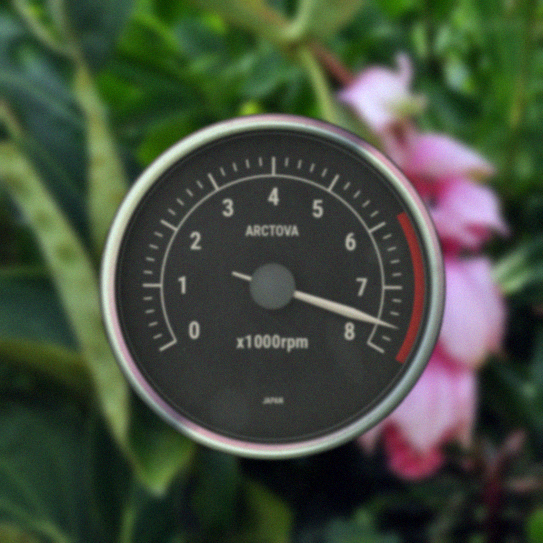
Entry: 7600 rpm
